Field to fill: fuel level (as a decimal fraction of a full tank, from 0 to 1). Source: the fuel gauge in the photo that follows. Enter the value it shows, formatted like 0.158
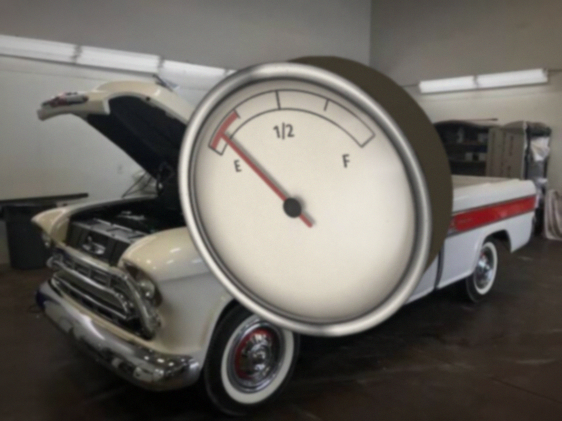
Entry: 0.125
